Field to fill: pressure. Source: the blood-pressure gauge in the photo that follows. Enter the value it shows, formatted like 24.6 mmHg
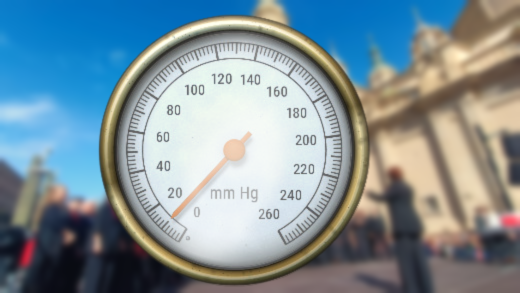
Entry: 10 mmHg
